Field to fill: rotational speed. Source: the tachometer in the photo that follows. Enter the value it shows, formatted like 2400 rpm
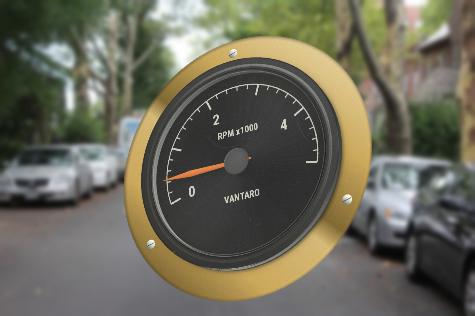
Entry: 400 rpm
